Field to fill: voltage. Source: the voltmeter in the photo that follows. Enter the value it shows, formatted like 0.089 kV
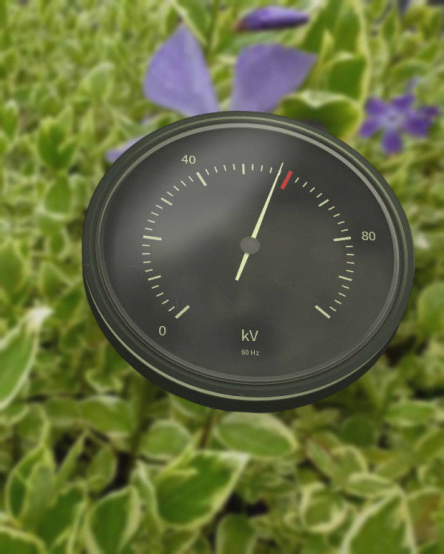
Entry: 58 kV
